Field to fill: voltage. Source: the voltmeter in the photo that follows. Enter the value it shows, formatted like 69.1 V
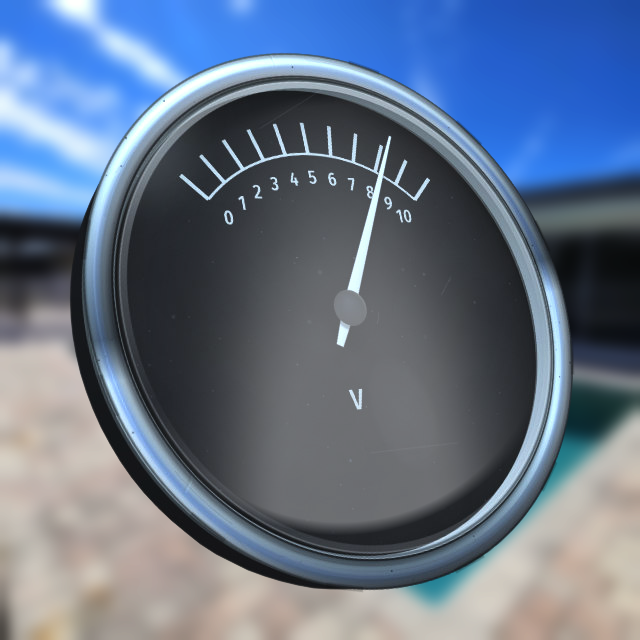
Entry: 8 V
